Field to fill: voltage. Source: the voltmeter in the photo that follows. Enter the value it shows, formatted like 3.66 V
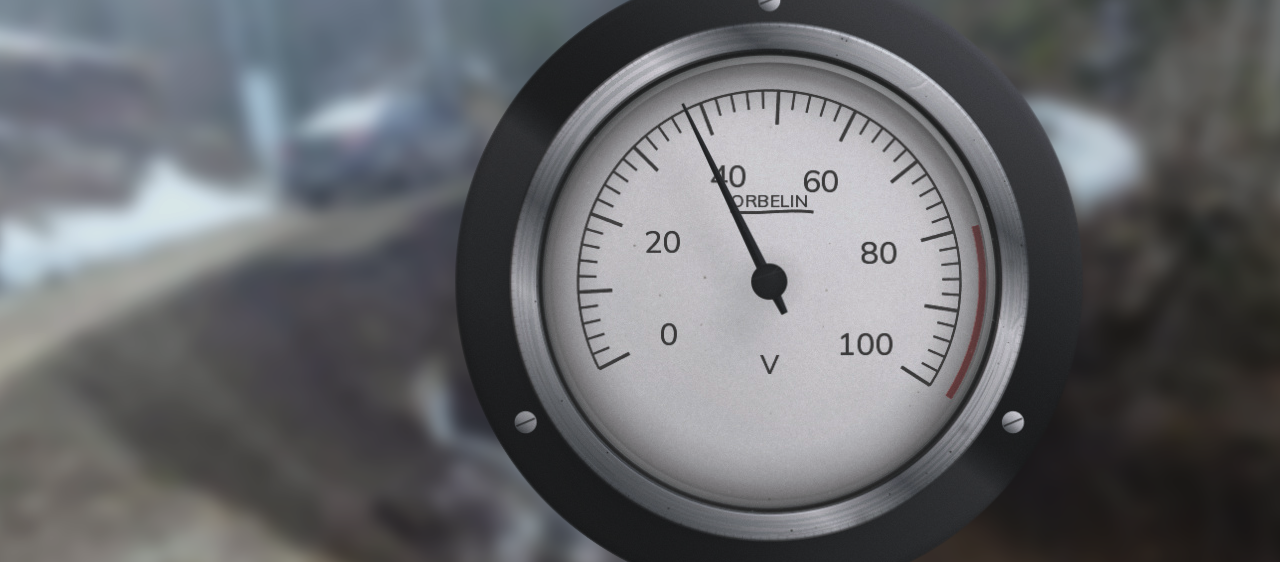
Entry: 38 V
